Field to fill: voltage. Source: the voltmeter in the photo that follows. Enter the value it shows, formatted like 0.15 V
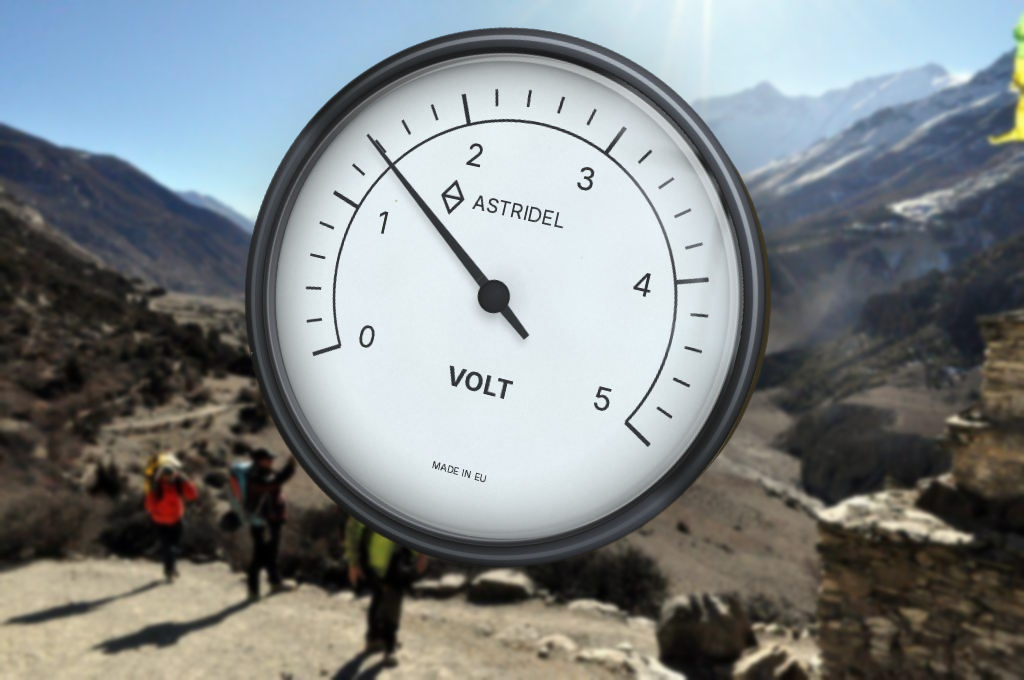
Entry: 1.4 V
